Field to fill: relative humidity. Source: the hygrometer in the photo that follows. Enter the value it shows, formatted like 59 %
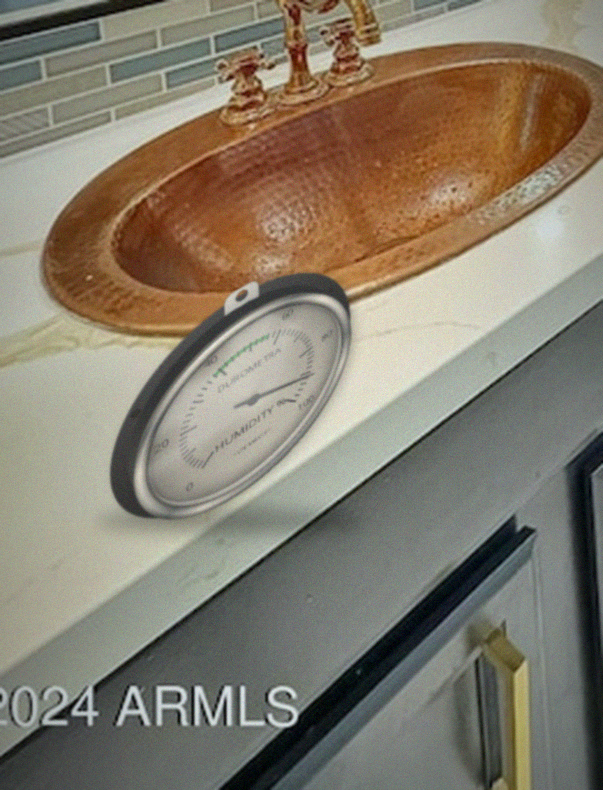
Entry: 90 %
